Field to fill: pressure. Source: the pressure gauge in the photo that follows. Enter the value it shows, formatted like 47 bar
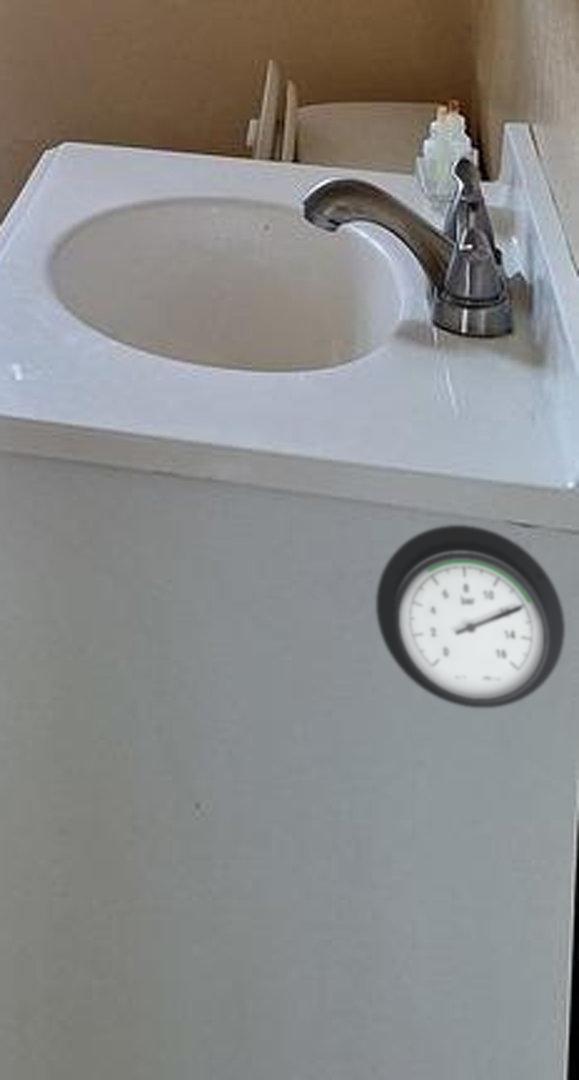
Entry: 12 bar
